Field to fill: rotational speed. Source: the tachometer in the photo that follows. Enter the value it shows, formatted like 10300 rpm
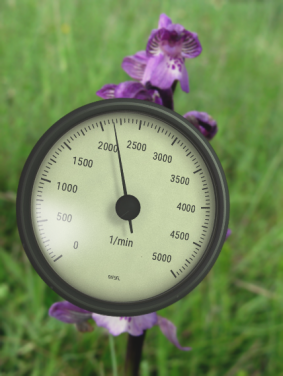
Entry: 2150 rpm
